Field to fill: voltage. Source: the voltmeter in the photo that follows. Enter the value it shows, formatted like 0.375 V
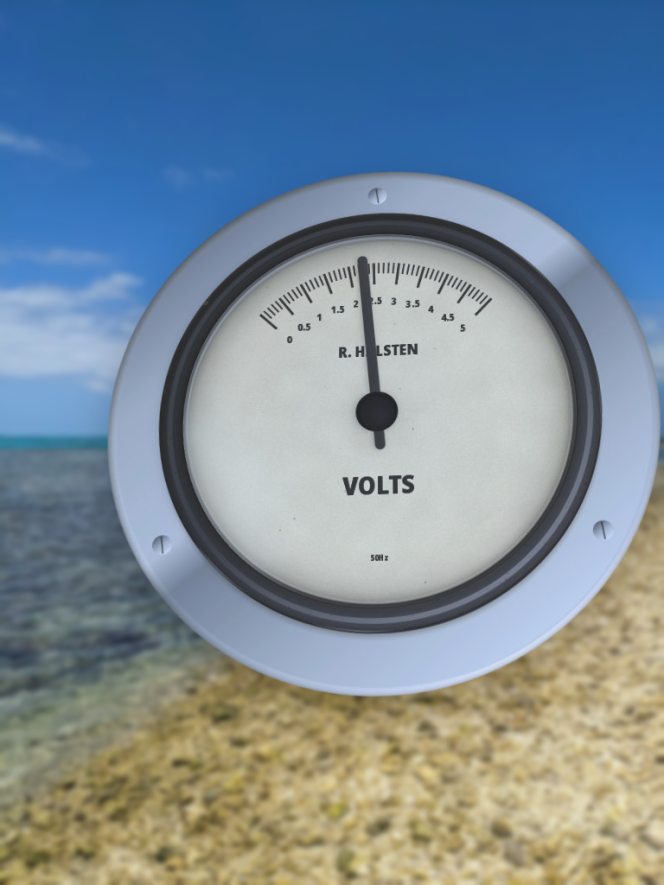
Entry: 2.3 V
